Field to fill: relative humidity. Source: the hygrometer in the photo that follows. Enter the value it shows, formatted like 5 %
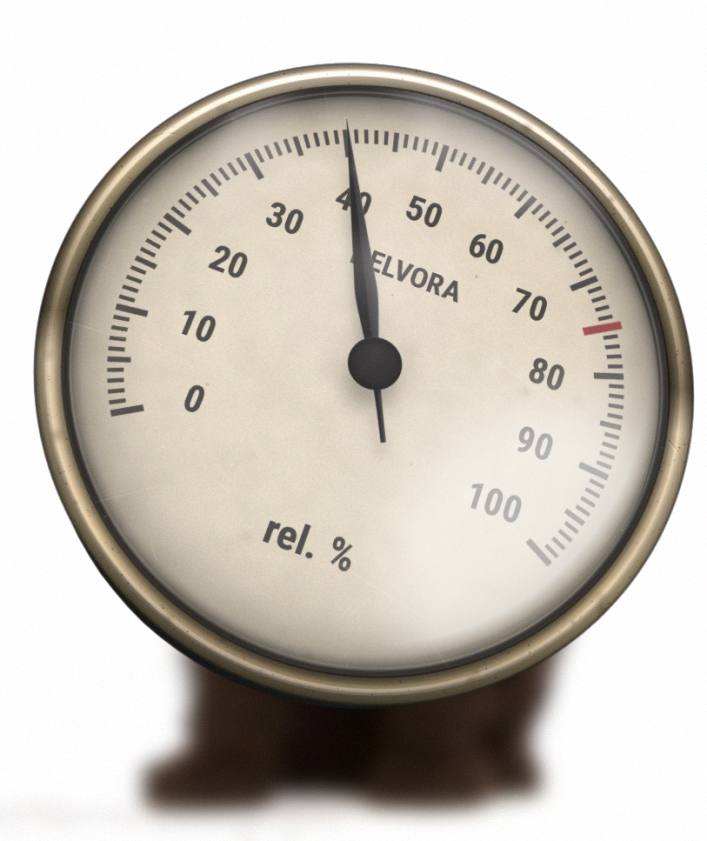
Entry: 40 %
